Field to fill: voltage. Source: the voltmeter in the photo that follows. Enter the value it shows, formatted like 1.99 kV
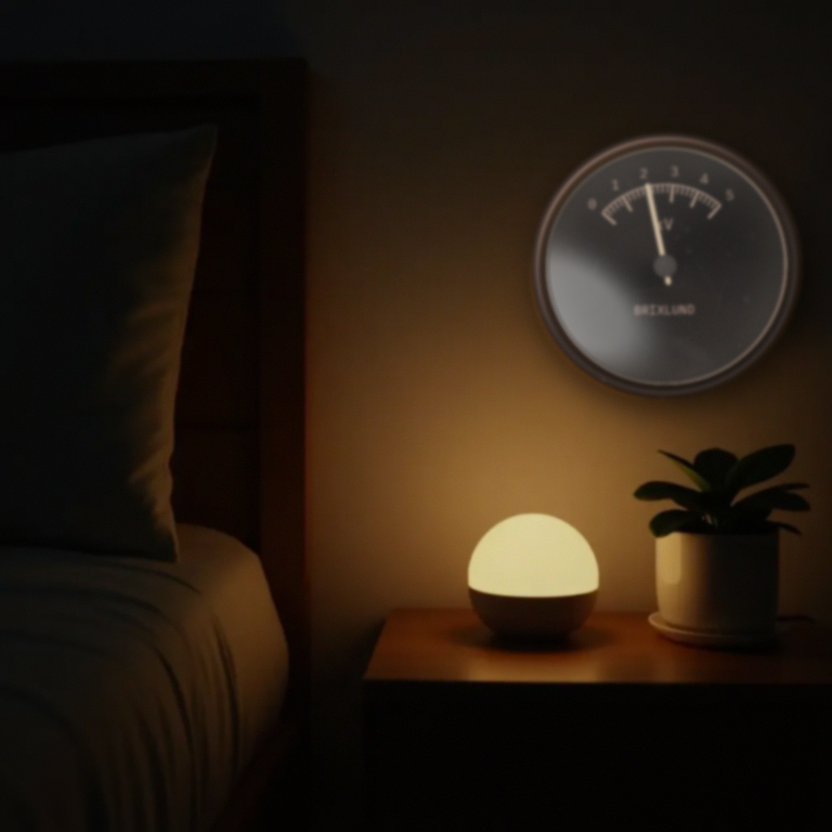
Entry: 2 kV
